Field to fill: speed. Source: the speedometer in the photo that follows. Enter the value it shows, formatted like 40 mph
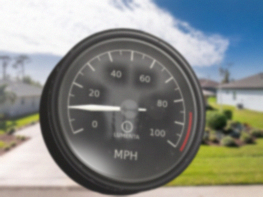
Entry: 10 mph
